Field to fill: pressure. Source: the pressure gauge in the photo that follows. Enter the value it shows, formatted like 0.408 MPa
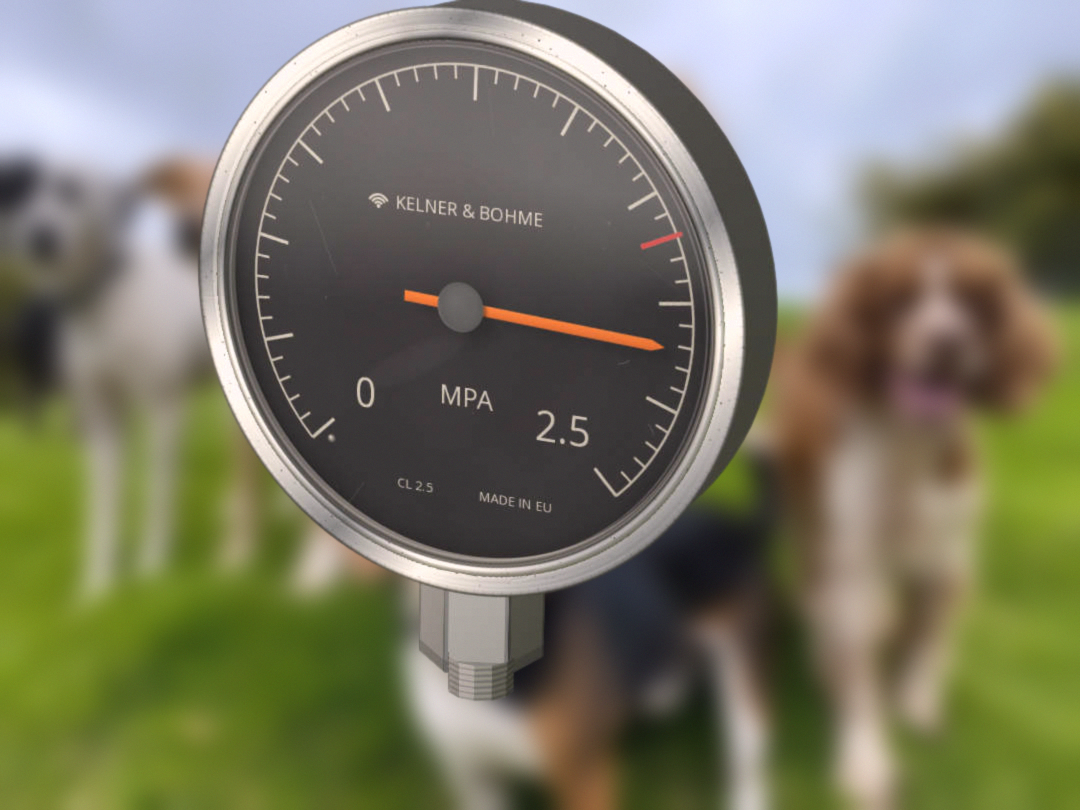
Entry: 2.1 MPa
